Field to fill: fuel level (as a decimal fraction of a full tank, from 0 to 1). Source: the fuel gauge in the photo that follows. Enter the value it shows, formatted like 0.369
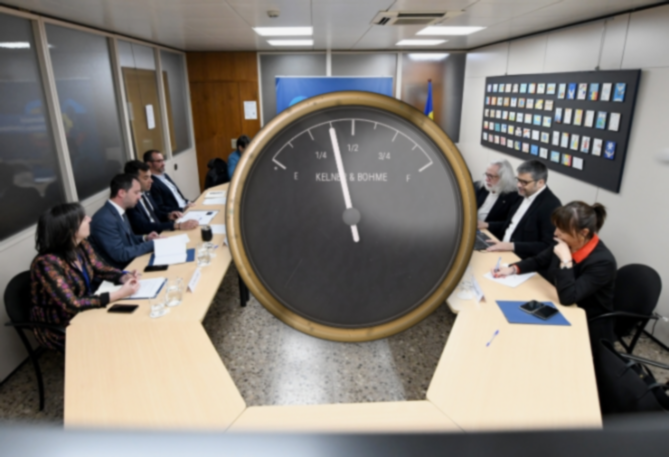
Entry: 0.375
